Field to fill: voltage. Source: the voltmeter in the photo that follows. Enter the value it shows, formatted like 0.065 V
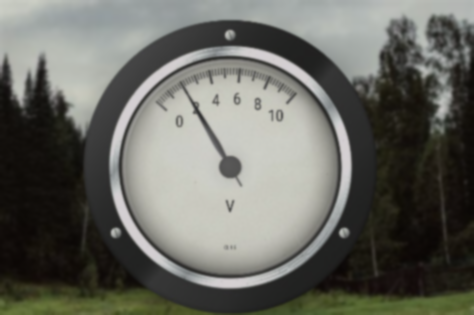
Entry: 2 V
